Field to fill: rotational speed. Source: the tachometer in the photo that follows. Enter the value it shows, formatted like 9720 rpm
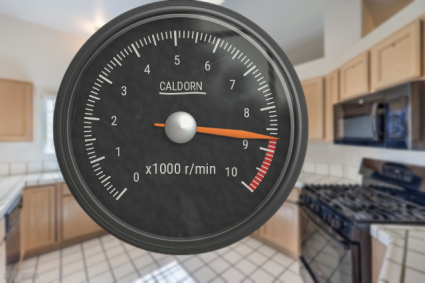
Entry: 8700 rpm
